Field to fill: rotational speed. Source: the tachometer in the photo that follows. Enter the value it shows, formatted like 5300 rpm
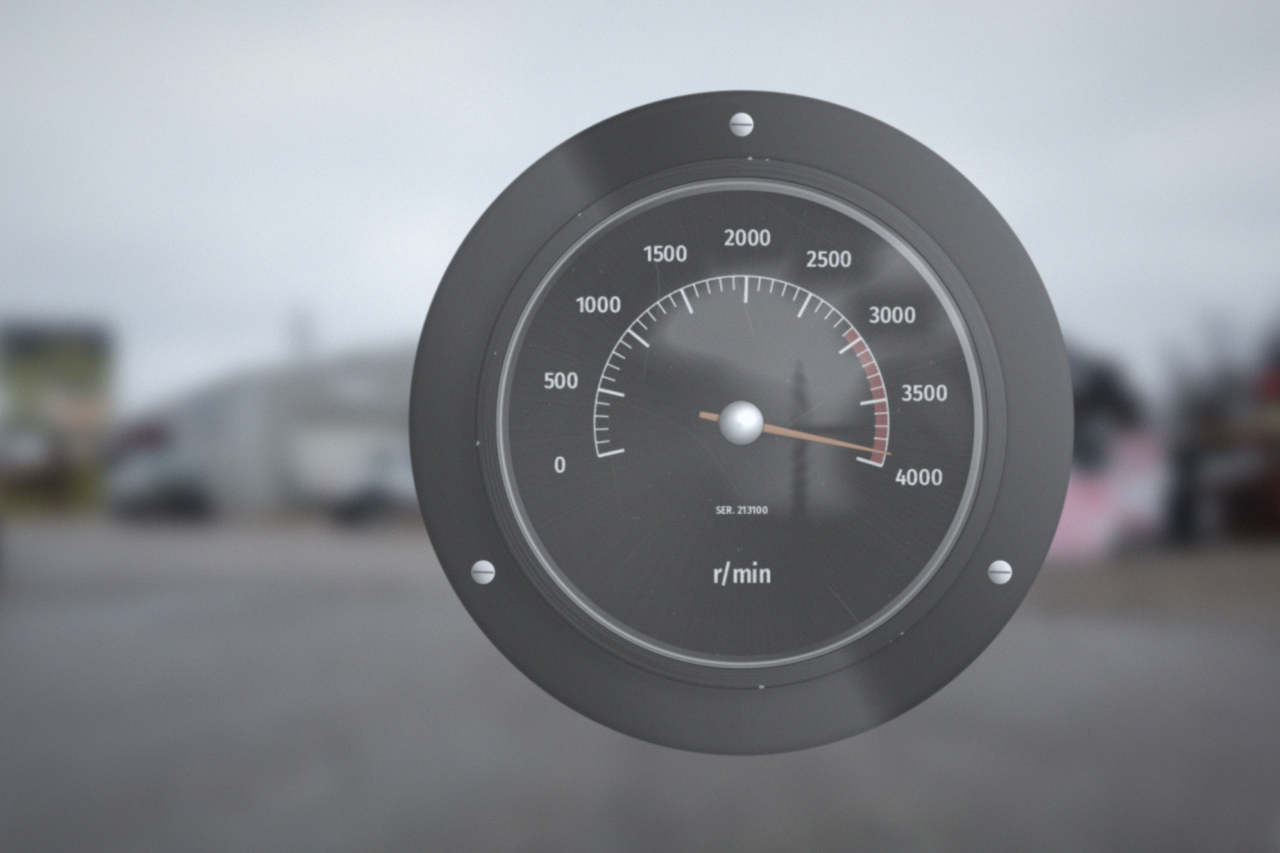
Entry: 3900 rpm
